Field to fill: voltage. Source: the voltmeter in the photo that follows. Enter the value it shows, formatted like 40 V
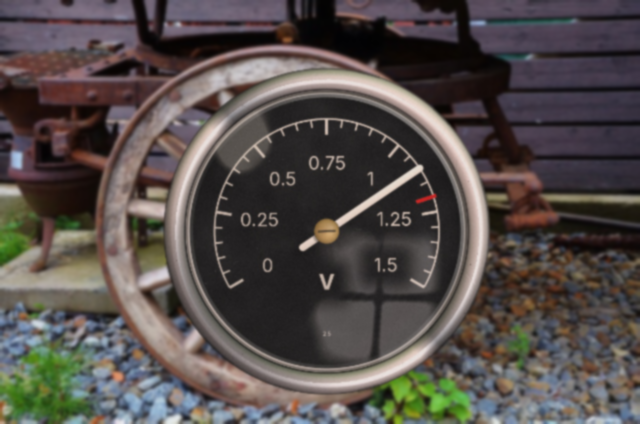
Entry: 1.1 V
